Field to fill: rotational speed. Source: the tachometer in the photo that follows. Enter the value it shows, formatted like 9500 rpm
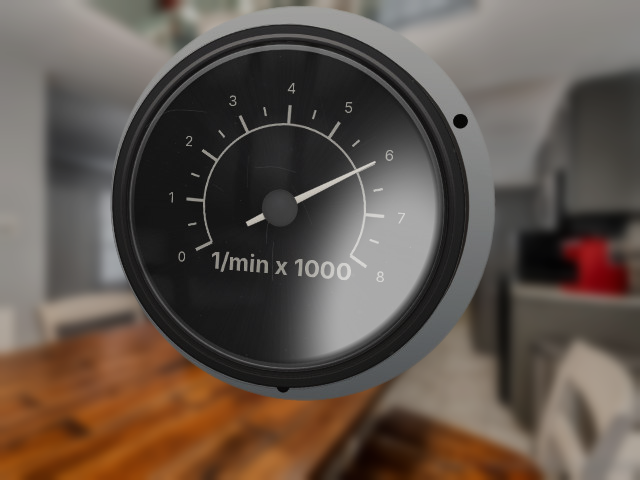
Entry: 6000 rpm
